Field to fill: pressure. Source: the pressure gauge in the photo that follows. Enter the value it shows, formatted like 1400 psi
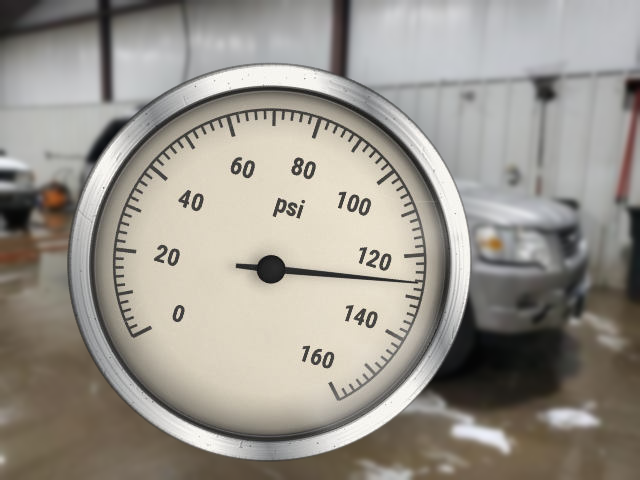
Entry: 126 psi
